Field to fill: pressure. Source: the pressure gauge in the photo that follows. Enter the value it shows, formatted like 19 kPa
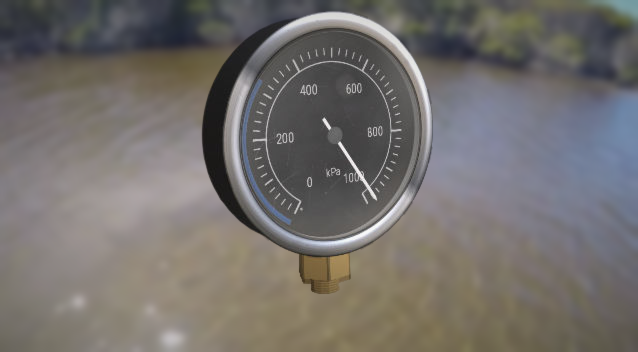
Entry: 980 kPa
